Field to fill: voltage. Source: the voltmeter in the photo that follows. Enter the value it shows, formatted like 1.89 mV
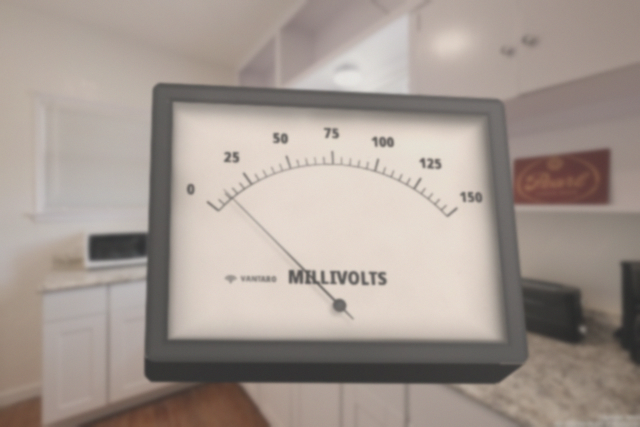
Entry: 10 mV
